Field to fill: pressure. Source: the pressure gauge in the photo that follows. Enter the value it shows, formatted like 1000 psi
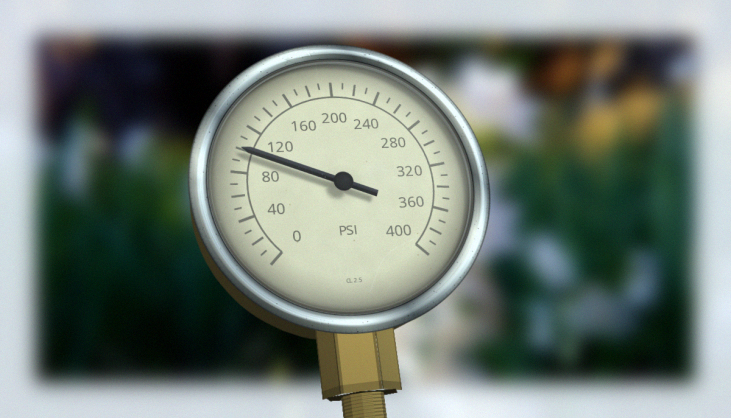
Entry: 100 psi
